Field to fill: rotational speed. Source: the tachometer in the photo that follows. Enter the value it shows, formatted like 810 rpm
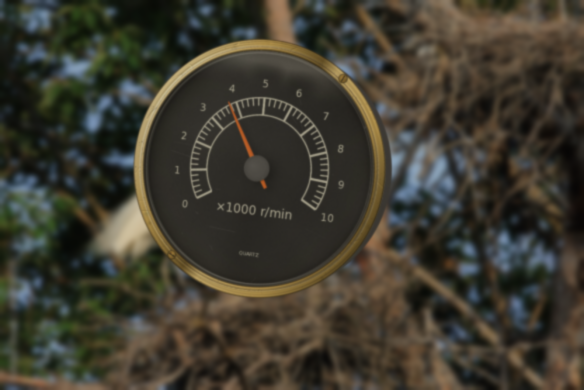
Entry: 3800 rpm
